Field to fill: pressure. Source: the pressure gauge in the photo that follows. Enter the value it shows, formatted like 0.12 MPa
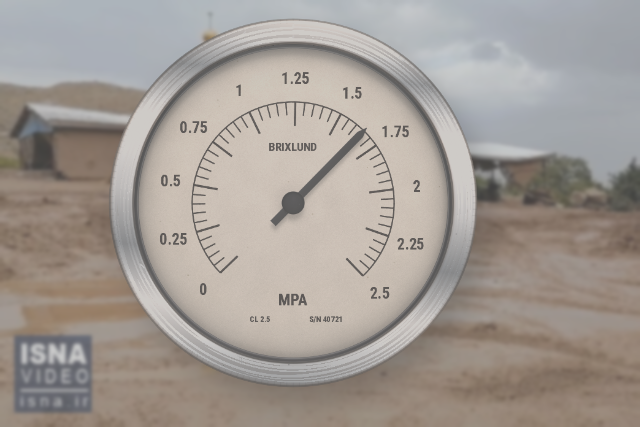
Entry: 1.65 MPa
